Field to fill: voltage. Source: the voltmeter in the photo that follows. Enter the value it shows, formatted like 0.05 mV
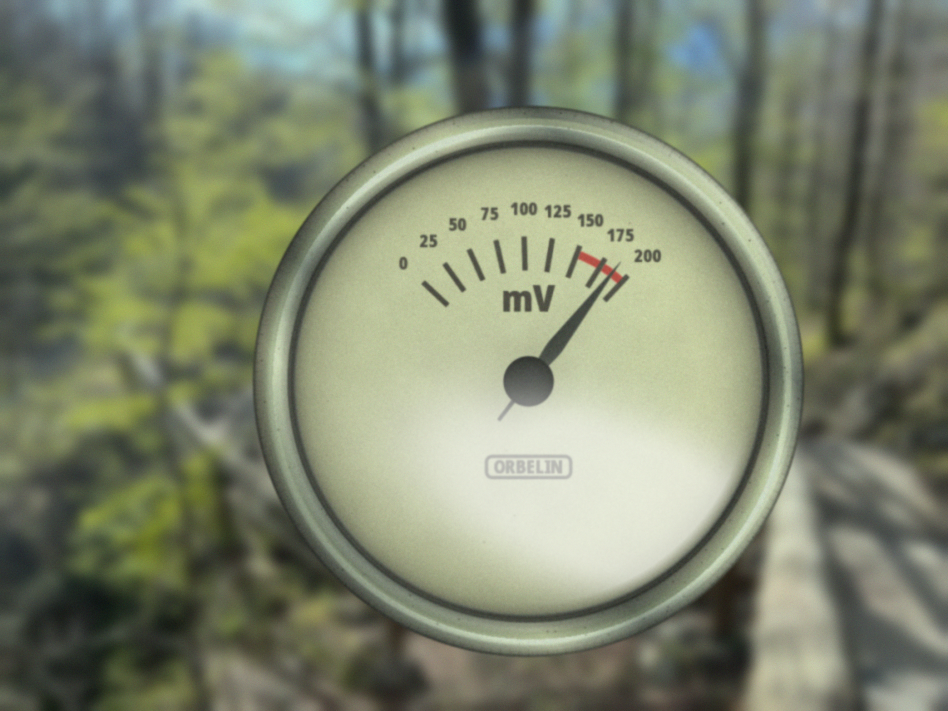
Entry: 187.5 mV
